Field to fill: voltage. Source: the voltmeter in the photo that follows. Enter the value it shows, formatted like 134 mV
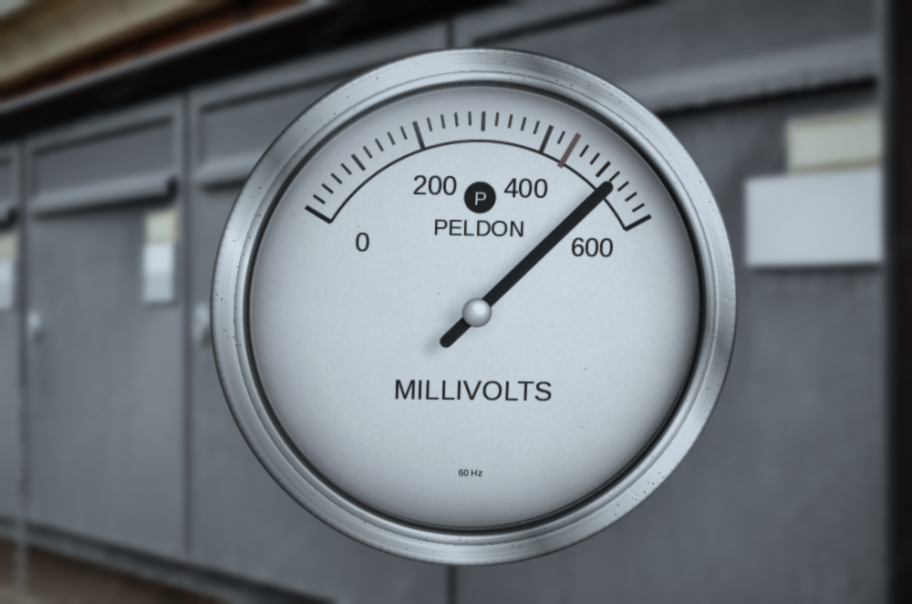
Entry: 520 mV
